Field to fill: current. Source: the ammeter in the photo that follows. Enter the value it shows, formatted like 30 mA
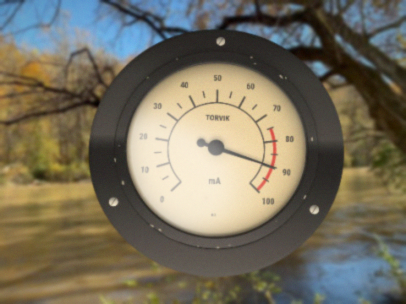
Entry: 90 mA
